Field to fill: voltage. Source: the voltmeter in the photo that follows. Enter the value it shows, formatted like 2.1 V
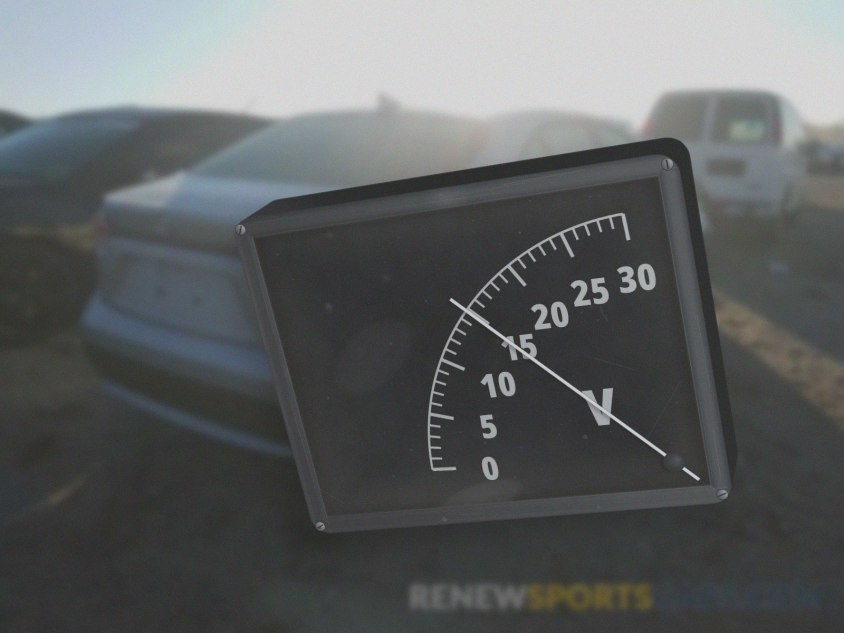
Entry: 15 V
